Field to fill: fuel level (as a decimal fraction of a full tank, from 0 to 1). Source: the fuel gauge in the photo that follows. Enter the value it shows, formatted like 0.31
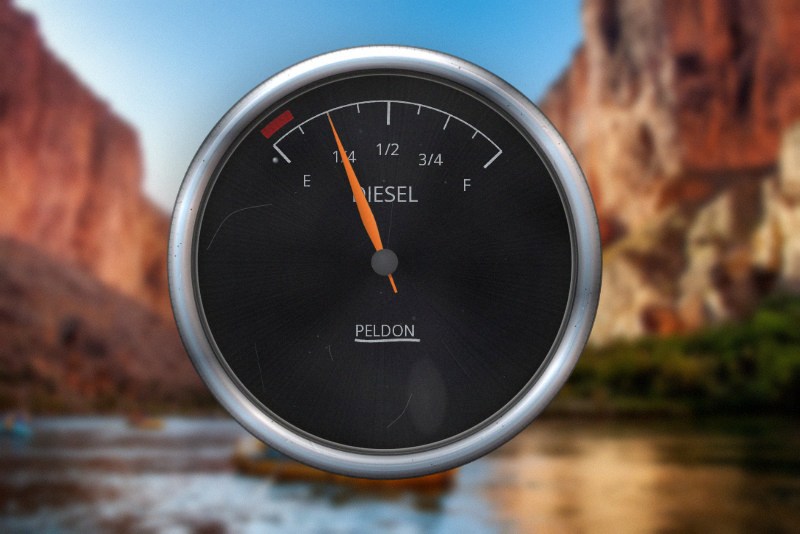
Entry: 0.25
